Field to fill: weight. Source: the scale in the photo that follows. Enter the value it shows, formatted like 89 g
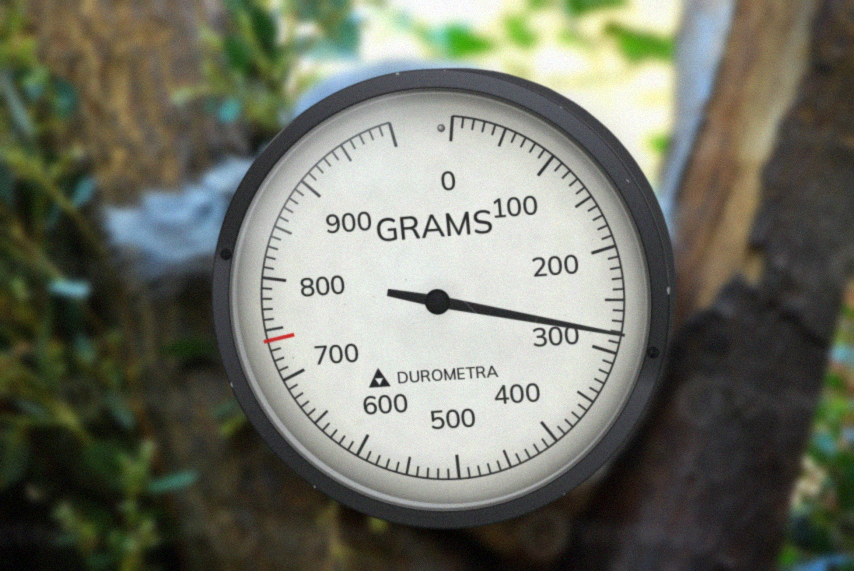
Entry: 280 g
